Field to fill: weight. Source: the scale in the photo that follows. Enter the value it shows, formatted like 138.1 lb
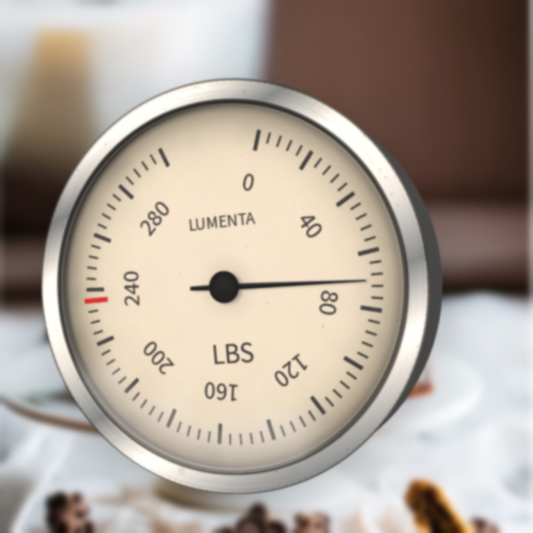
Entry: 70 lb
